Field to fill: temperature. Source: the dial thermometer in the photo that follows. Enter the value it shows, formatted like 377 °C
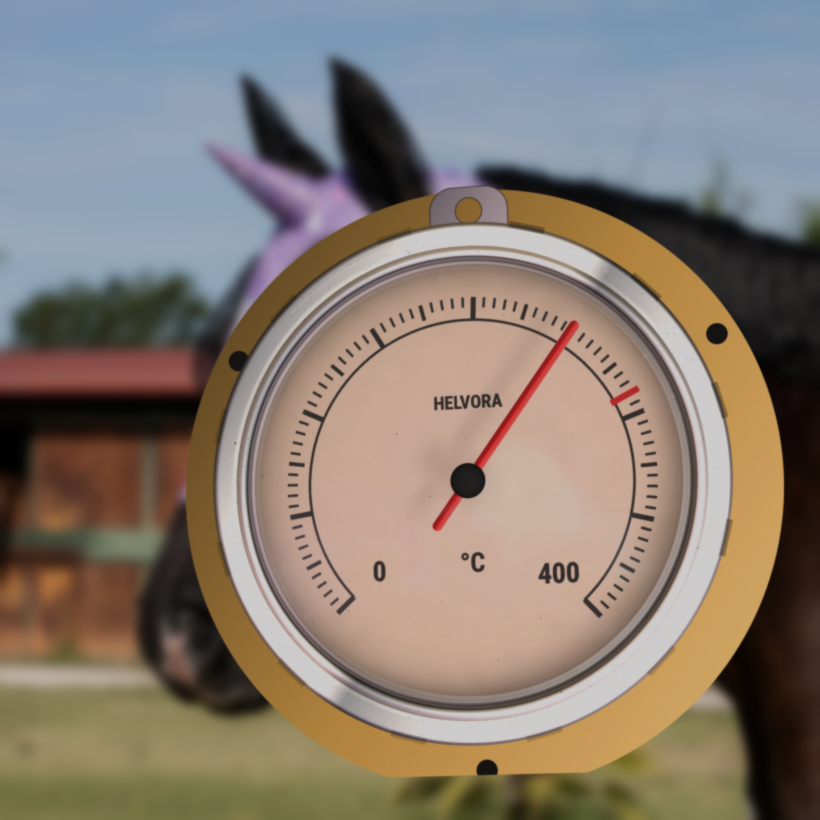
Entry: 250 °C
